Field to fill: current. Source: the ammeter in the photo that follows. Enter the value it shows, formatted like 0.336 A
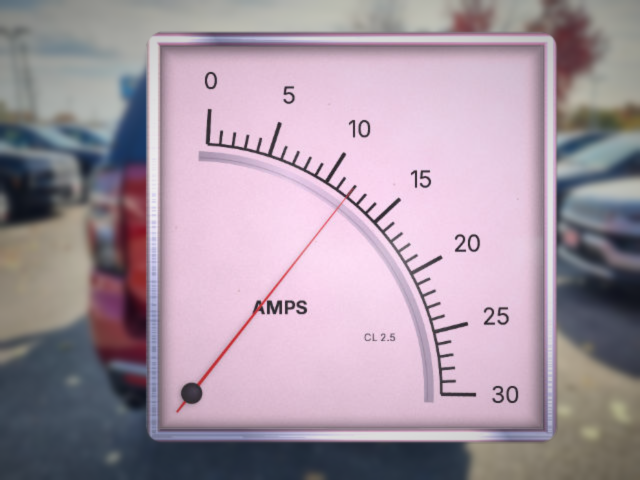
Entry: 12 A
